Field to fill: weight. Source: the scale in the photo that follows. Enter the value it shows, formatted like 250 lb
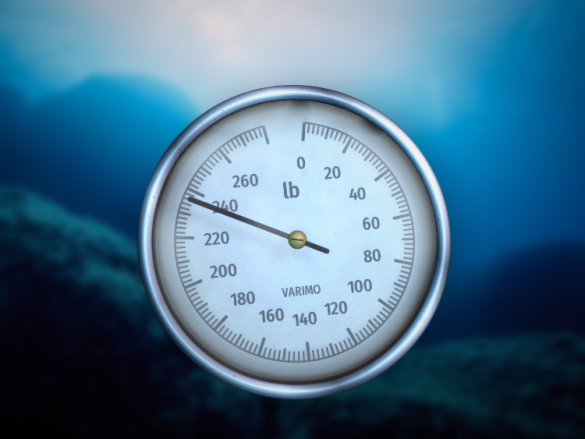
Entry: 236 lb
